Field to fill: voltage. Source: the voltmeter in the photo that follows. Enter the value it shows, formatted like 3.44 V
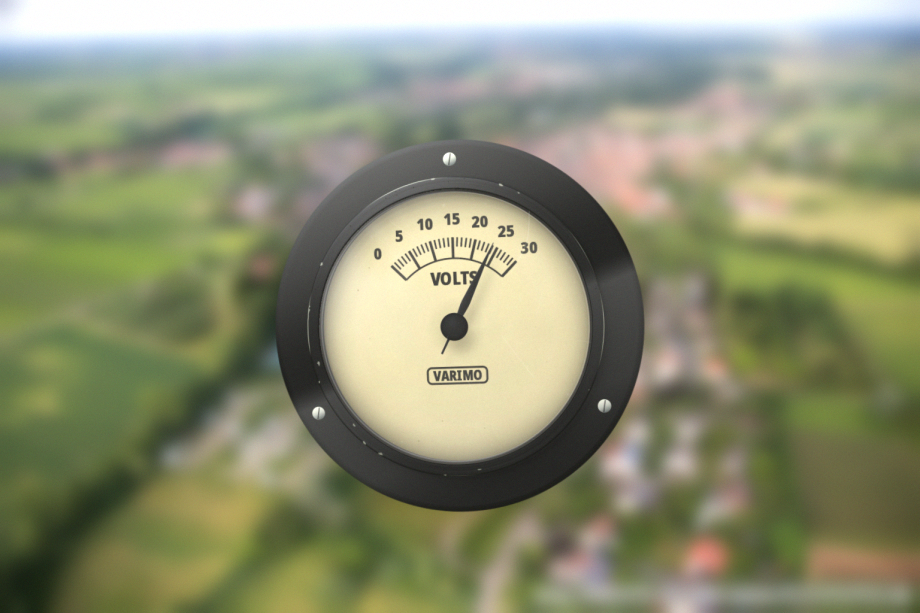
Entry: 24 V
